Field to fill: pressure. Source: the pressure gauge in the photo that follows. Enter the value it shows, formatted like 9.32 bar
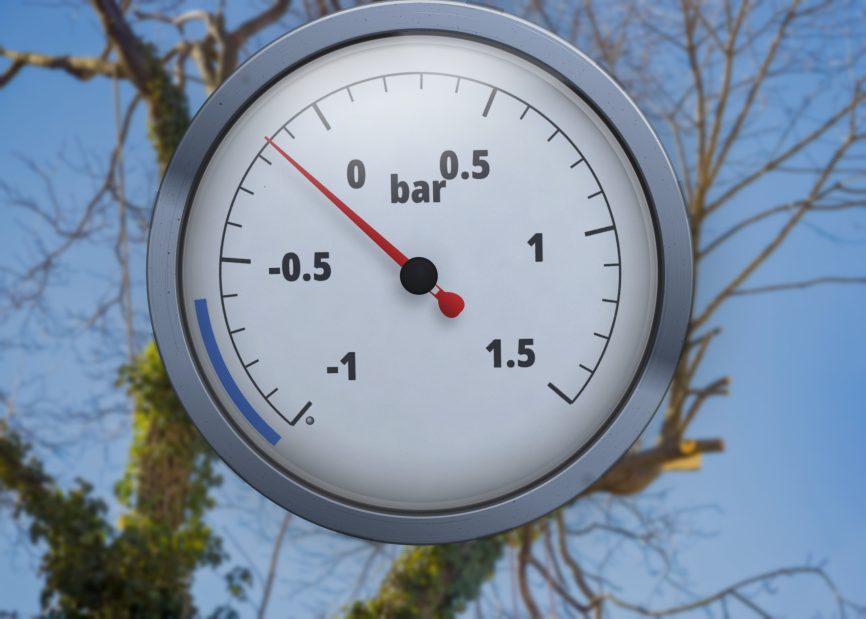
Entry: -0.15 bar
